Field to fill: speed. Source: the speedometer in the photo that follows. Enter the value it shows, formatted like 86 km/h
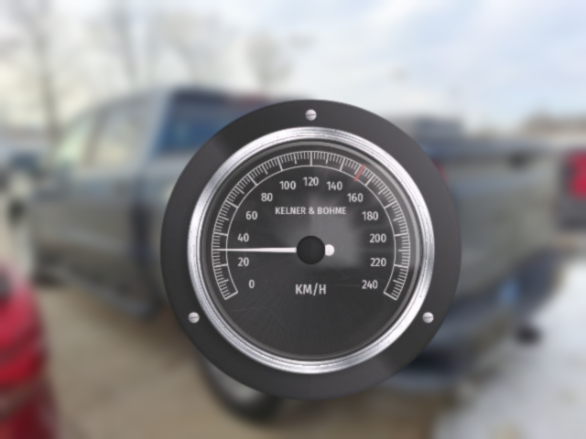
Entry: 30 km/h
